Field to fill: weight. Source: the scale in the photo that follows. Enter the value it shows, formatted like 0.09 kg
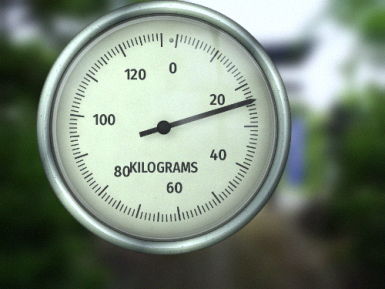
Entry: 24 kg
